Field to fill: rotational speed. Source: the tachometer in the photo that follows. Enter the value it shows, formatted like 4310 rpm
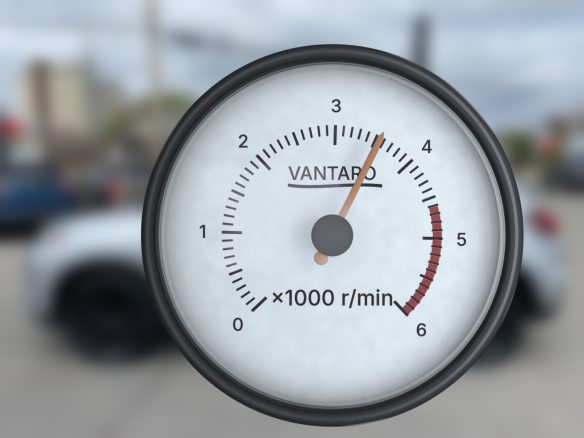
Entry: 3550 rpm
